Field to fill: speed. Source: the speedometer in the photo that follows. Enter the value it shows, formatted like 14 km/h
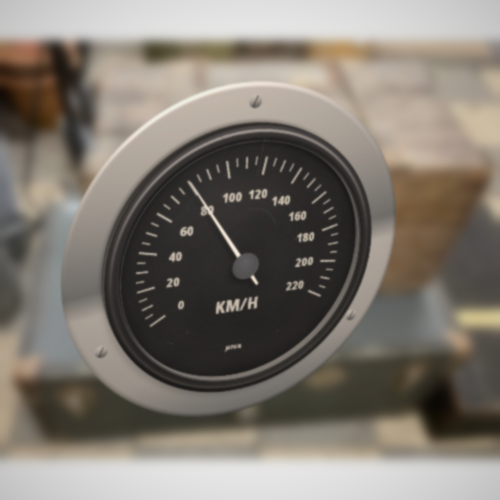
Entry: 80 km/h
